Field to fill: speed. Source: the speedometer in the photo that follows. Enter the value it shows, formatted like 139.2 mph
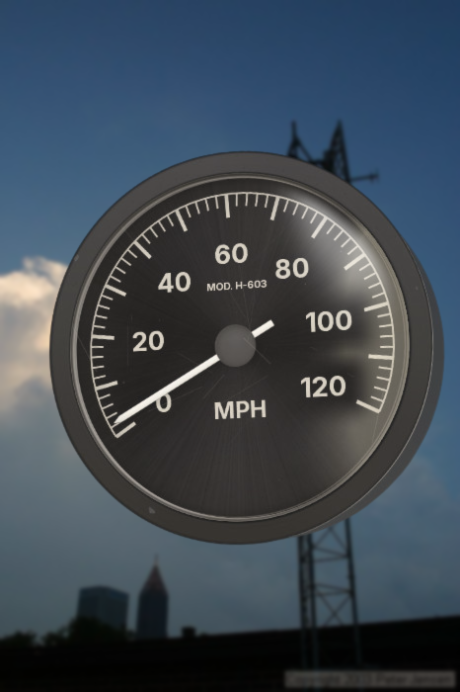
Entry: 2 mph
